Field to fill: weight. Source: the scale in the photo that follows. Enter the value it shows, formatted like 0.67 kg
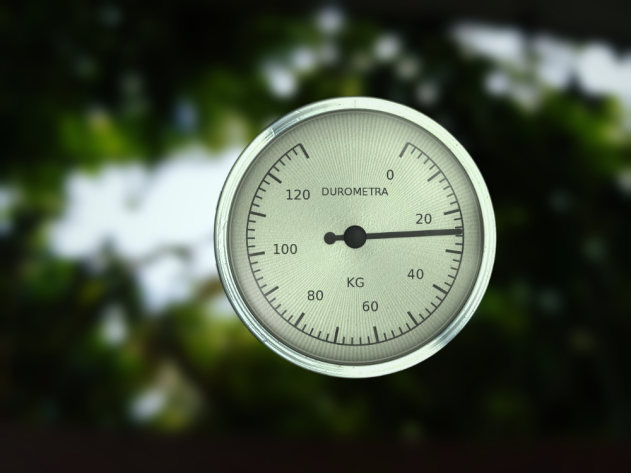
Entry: 25 kg
